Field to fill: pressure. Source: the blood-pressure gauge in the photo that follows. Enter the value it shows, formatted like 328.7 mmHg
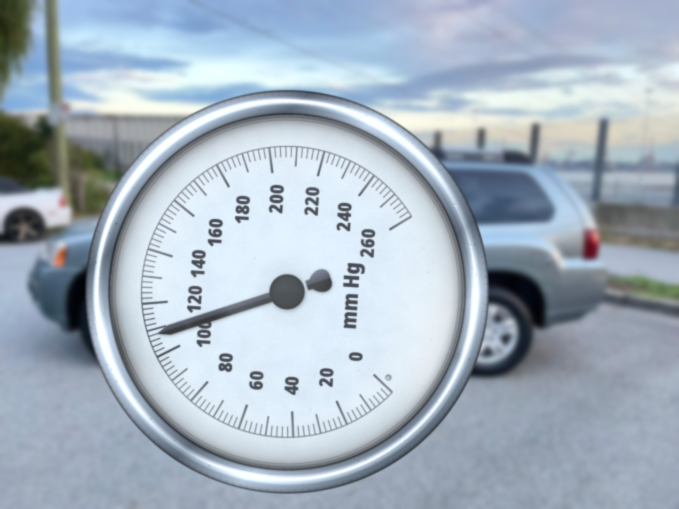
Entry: 108 mmHg
